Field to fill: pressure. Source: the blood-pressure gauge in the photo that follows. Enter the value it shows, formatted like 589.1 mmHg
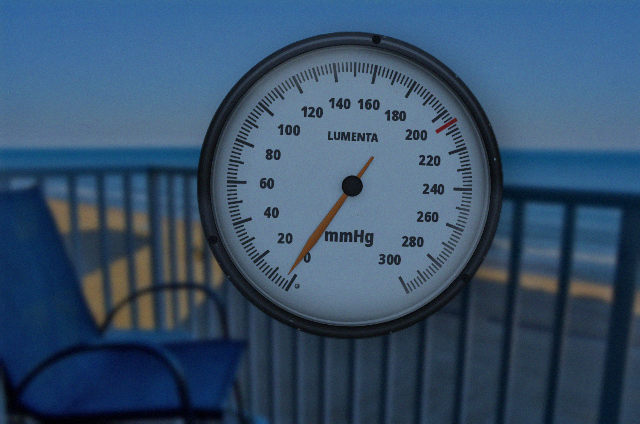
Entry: 4 mmHg
